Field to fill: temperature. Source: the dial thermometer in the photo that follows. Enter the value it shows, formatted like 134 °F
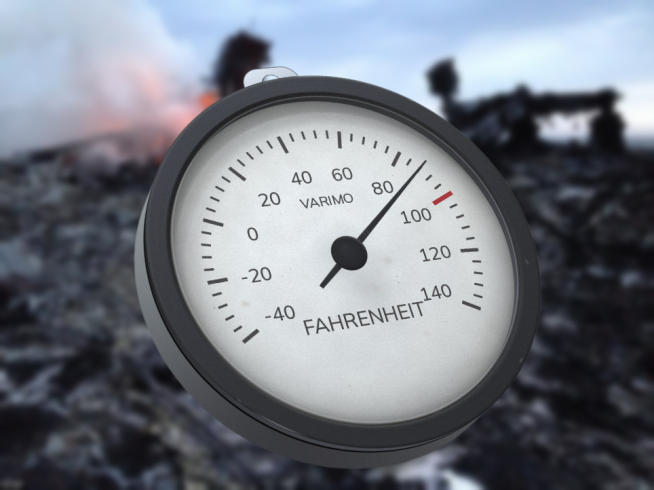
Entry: 88 °F
